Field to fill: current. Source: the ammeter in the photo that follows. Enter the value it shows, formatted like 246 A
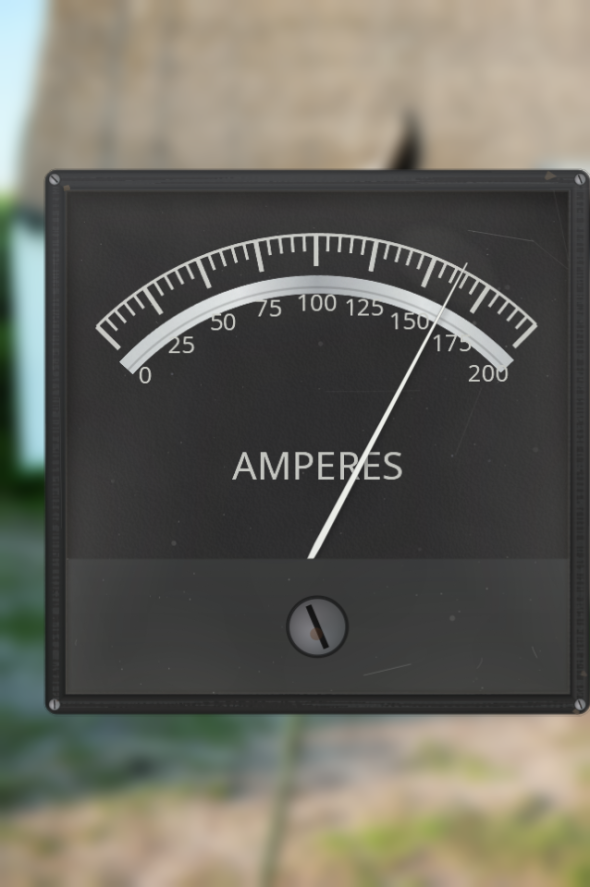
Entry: 162.5 A
